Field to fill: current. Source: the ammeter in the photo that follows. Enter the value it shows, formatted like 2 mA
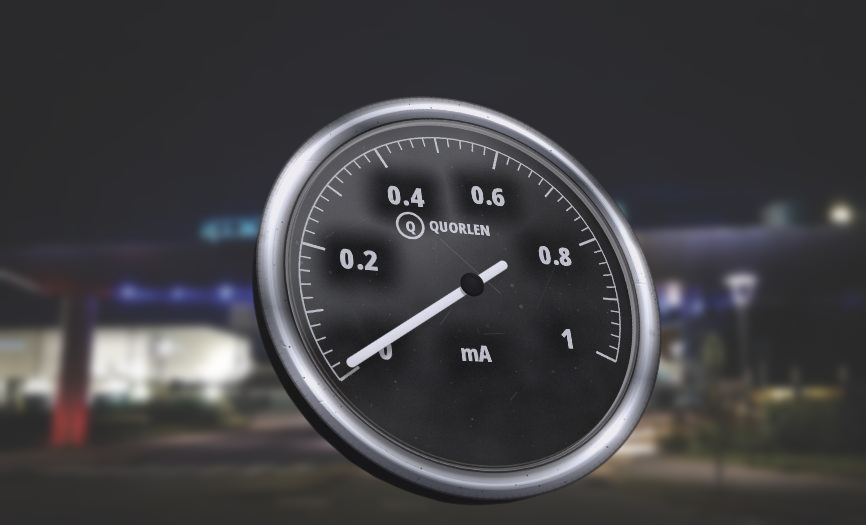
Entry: 0.01 mA
